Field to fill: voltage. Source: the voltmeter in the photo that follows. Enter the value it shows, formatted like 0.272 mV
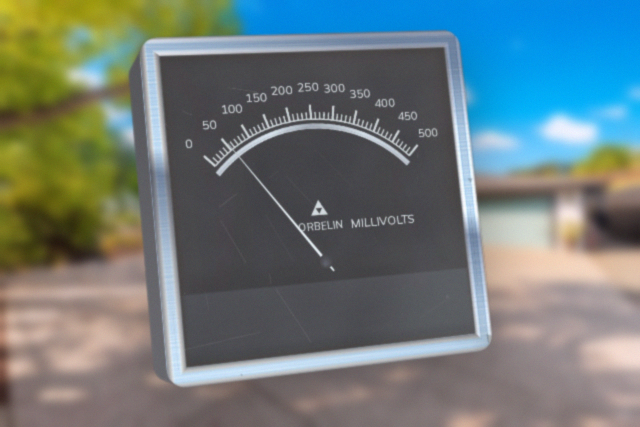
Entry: 50 mV
